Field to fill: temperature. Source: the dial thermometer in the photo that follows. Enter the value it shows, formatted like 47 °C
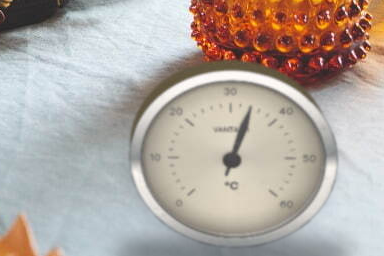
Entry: 34 °C
